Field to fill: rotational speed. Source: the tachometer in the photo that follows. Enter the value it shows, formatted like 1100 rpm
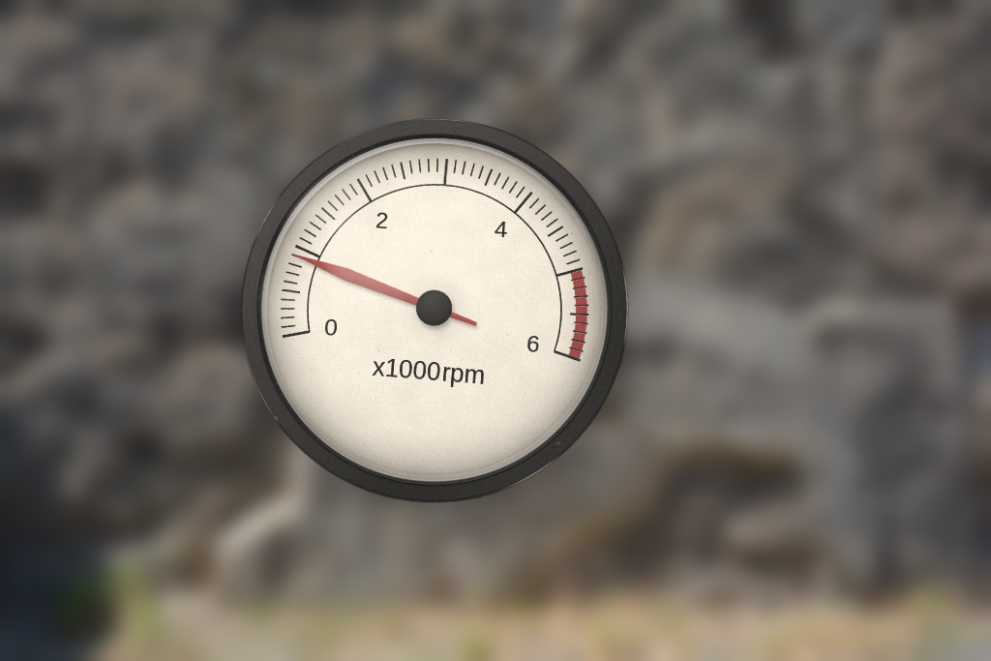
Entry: 900 rpm
